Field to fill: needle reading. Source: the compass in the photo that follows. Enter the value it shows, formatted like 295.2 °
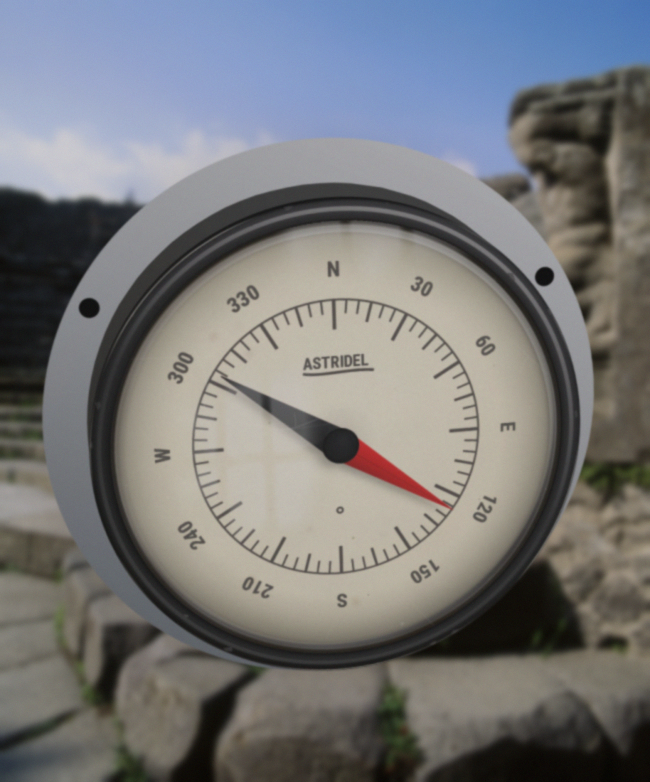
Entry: 125 °
